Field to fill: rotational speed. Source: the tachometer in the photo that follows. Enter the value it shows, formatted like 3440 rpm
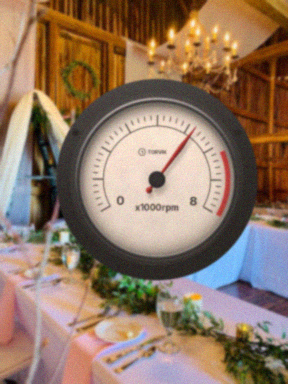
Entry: 5200 rpm
